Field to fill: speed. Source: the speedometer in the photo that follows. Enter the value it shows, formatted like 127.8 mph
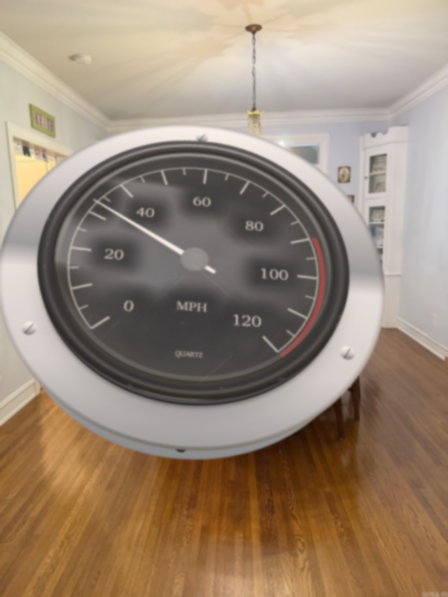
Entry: 32.5 mph
